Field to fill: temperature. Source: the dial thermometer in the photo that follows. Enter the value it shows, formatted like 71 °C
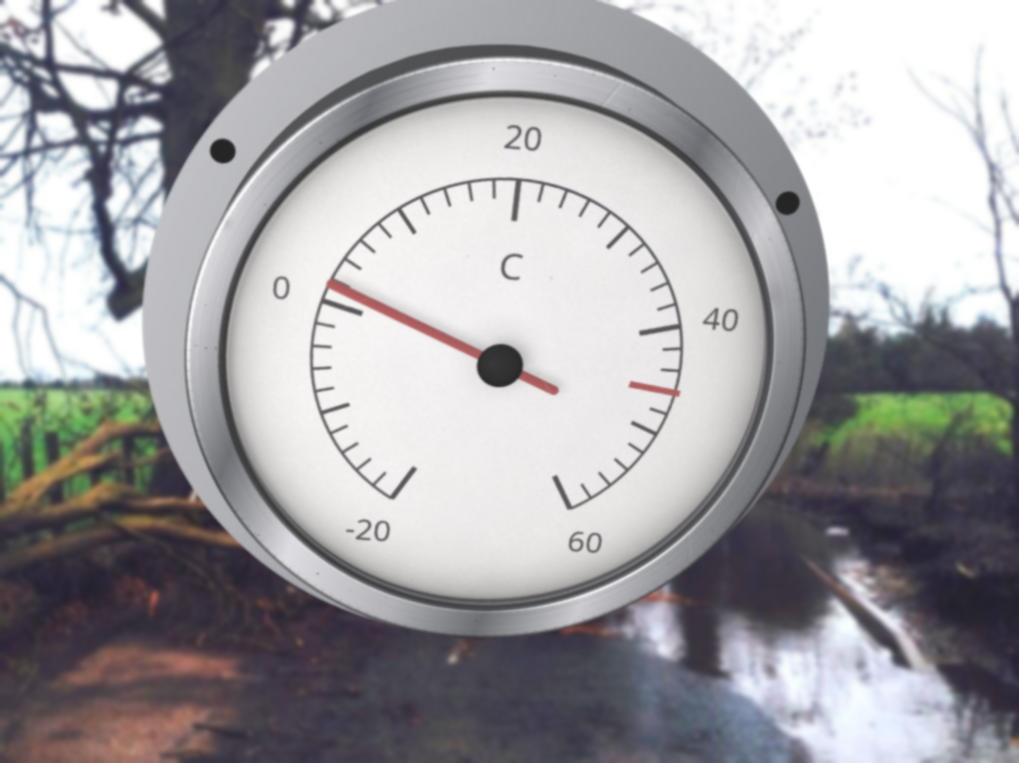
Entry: 2 °C
